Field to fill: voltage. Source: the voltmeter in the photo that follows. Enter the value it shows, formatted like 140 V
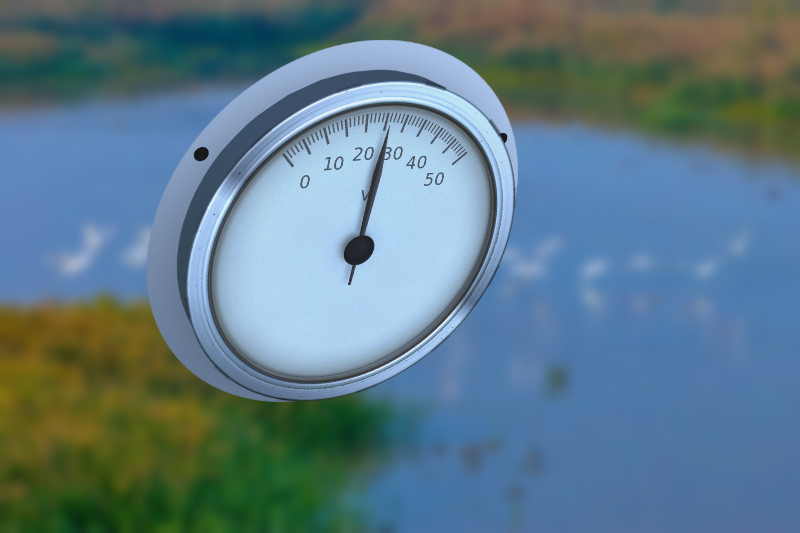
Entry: 25 V
